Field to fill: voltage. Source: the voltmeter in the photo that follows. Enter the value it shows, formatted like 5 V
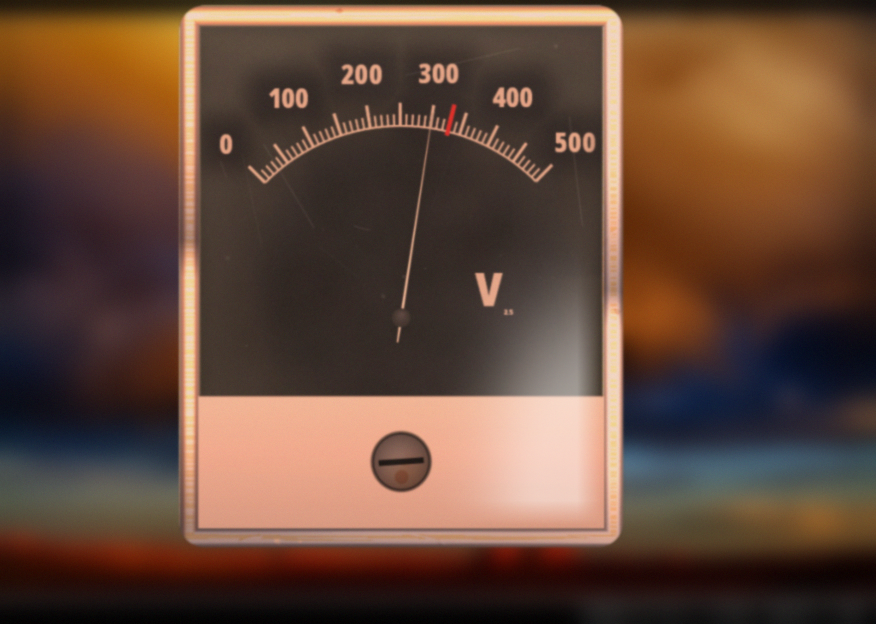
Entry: 300 V
